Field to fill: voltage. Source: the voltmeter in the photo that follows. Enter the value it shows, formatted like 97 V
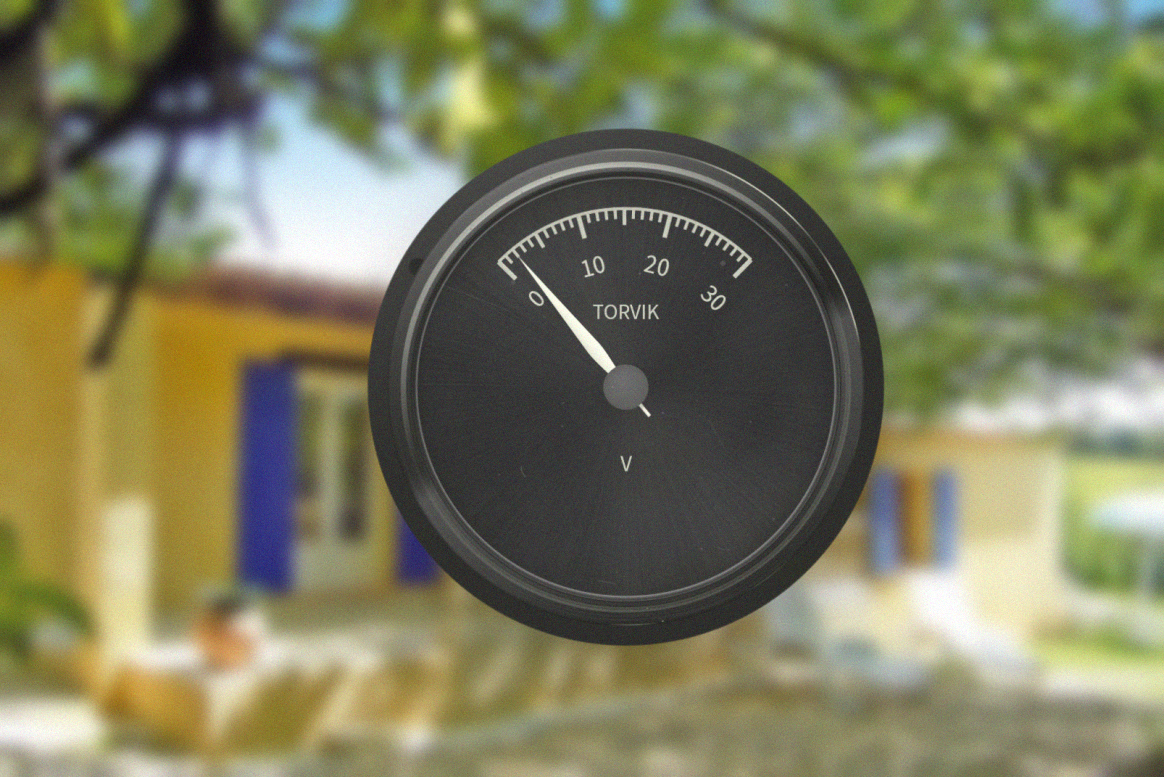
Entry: 2 V
